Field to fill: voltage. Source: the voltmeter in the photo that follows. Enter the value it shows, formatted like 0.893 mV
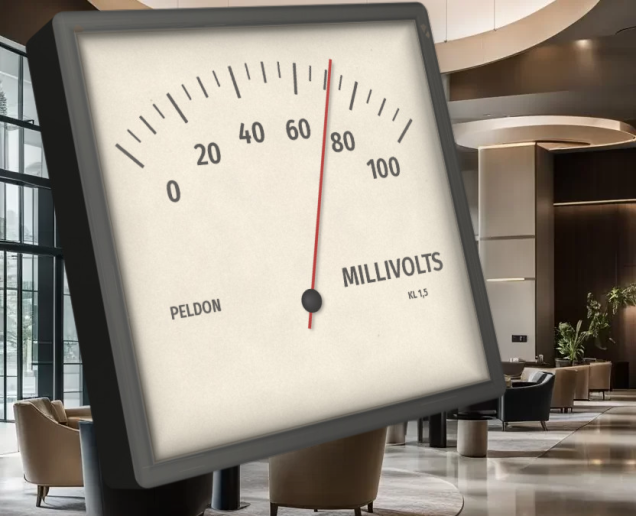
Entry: 70 mV
